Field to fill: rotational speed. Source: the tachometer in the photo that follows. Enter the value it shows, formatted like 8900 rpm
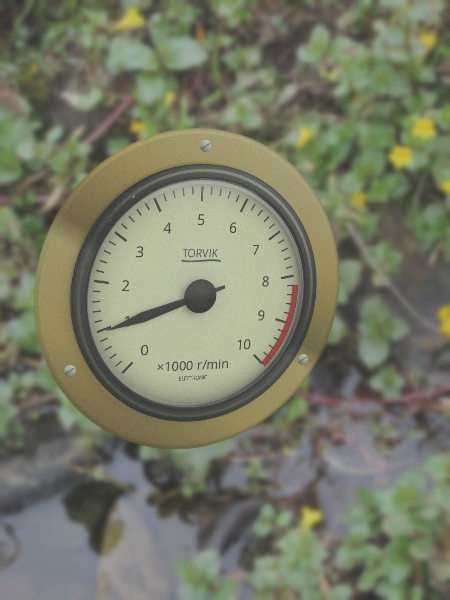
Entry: 1000 rpm
